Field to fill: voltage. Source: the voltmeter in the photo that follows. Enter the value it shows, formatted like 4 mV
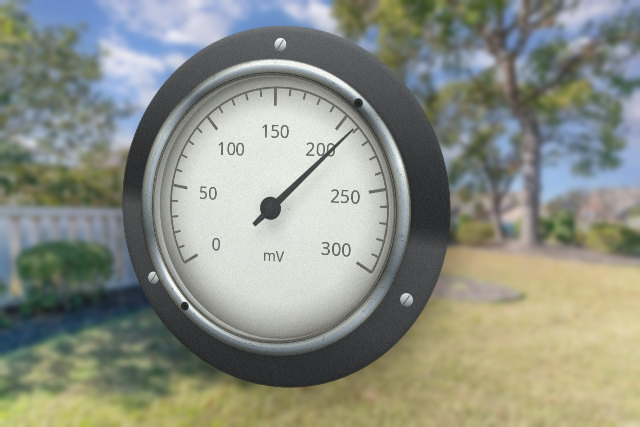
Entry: 210 mV
